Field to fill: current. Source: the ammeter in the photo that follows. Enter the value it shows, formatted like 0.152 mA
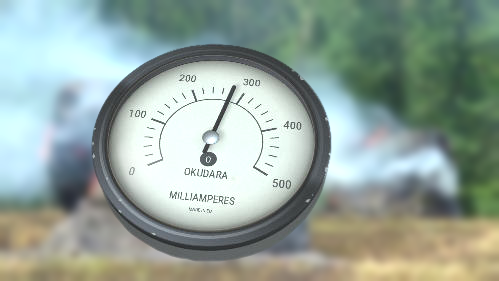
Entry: 280 mA
